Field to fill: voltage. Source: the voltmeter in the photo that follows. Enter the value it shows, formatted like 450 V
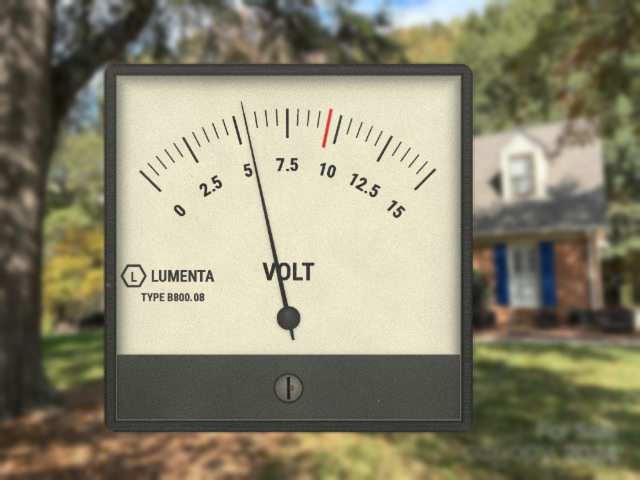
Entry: 5.5 V
